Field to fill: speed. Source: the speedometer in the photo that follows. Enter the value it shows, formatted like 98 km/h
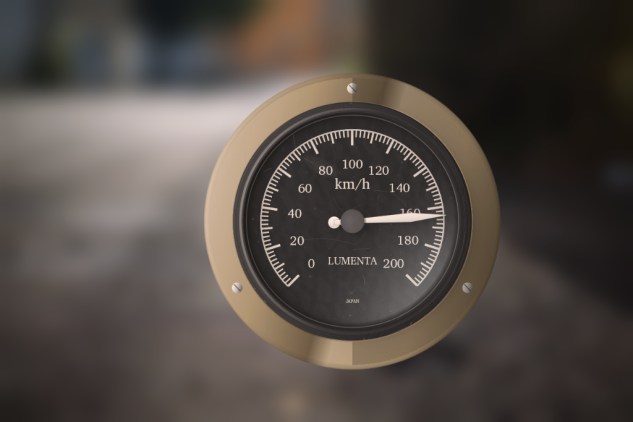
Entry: 164 km/h
